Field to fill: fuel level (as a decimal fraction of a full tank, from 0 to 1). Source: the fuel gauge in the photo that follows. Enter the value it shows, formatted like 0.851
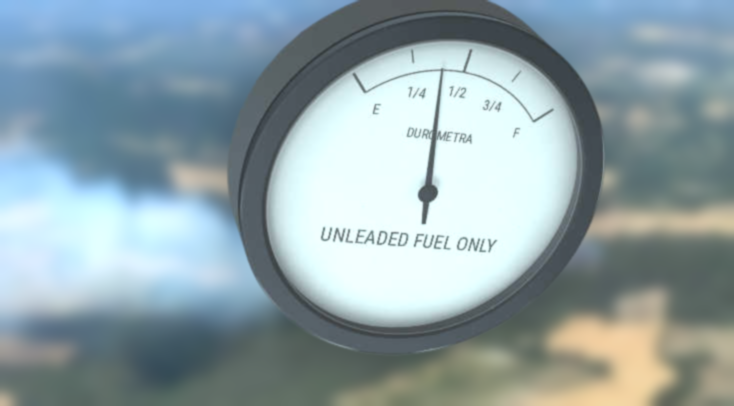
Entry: 0.375
